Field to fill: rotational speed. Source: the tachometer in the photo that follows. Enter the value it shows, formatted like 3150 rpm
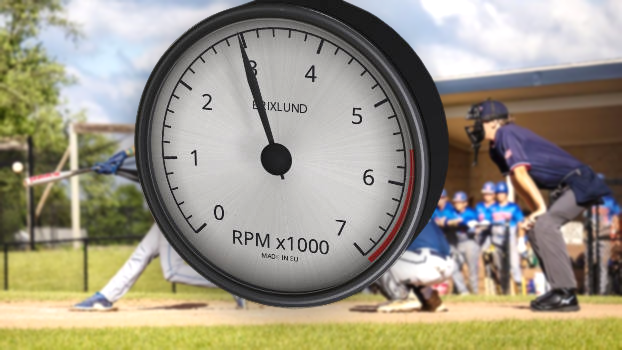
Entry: 3000 rpm
